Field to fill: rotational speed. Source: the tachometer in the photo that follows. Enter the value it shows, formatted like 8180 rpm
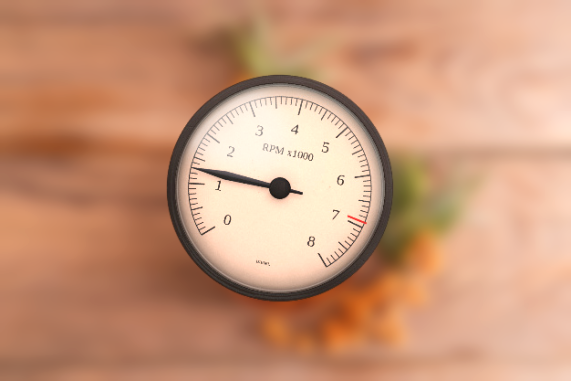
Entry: 1300 rpm
